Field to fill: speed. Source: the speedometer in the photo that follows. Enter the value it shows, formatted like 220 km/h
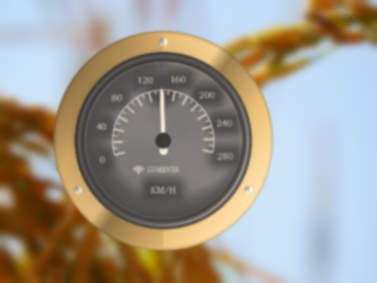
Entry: 140 km/h
